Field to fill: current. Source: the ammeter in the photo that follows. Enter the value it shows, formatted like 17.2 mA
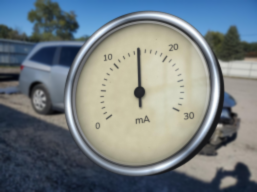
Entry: 15 mA
